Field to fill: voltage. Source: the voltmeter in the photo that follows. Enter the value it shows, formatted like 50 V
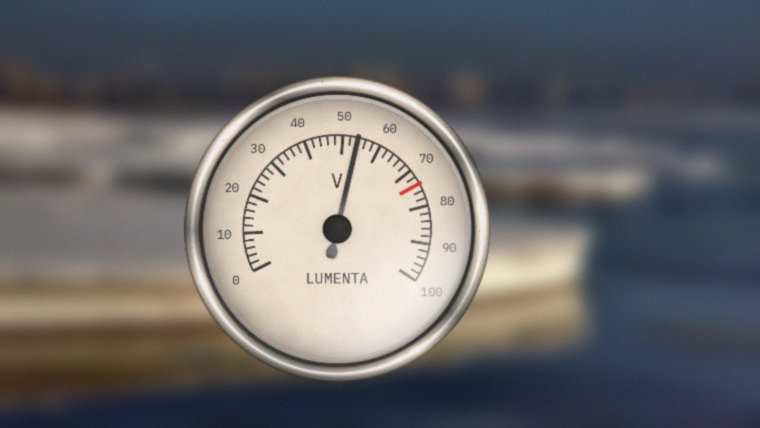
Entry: 54 V
